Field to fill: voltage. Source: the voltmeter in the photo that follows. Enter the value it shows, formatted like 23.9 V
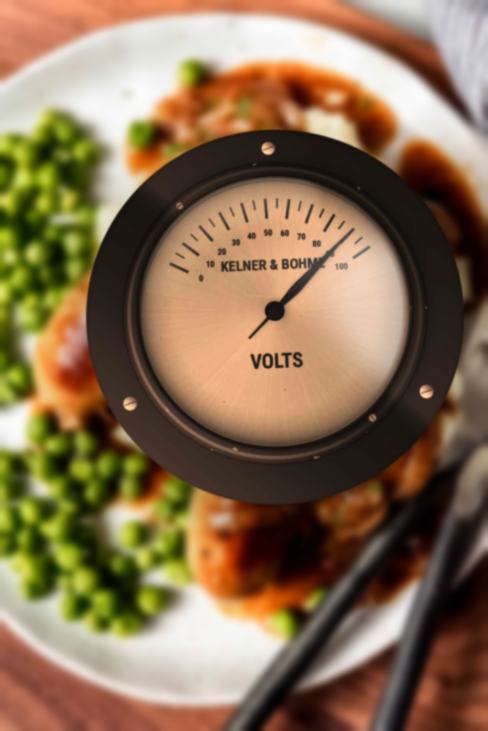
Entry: 90 V
